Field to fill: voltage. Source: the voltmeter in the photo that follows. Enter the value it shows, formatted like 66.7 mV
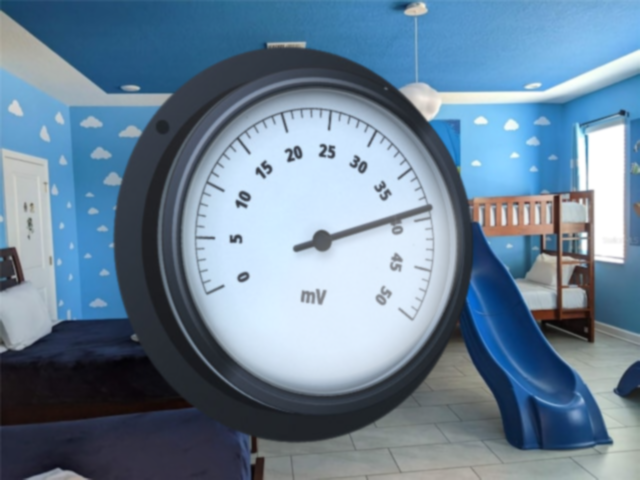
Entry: 39 mV
